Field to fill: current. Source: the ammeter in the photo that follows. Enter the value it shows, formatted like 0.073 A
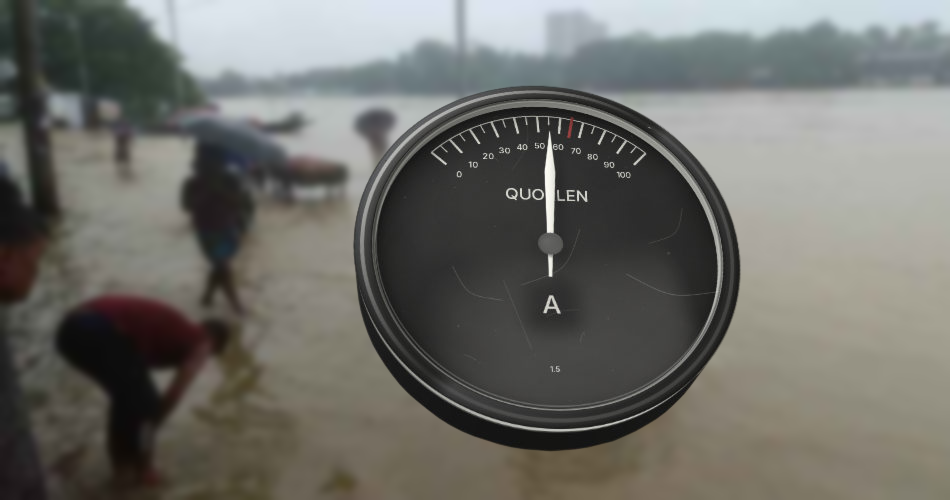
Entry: 55 A
